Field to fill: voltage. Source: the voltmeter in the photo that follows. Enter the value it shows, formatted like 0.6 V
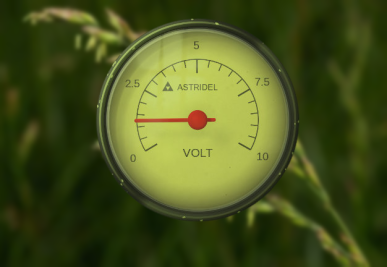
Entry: 1.25 V
